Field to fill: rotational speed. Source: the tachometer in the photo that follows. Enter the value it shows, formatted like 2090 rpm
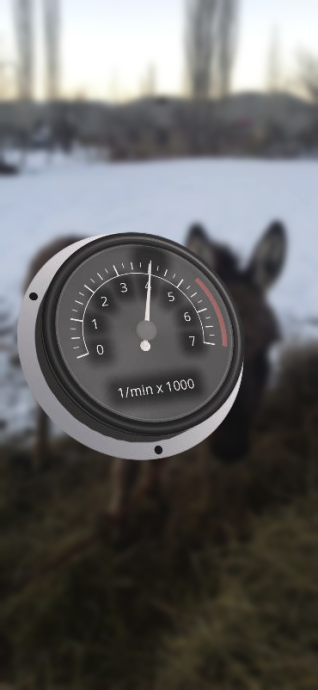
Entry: 4000 rpm
